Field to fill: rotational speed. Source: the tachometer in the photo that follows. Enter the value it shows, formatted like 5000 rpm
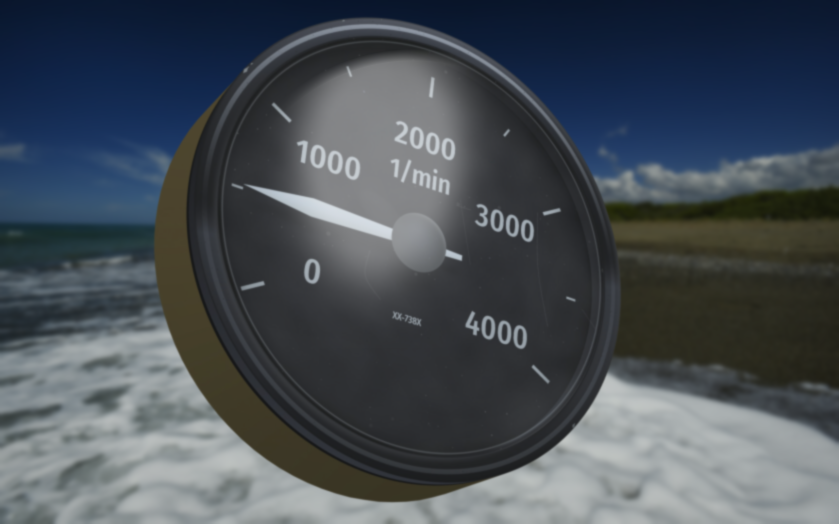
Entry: 500 rpm
